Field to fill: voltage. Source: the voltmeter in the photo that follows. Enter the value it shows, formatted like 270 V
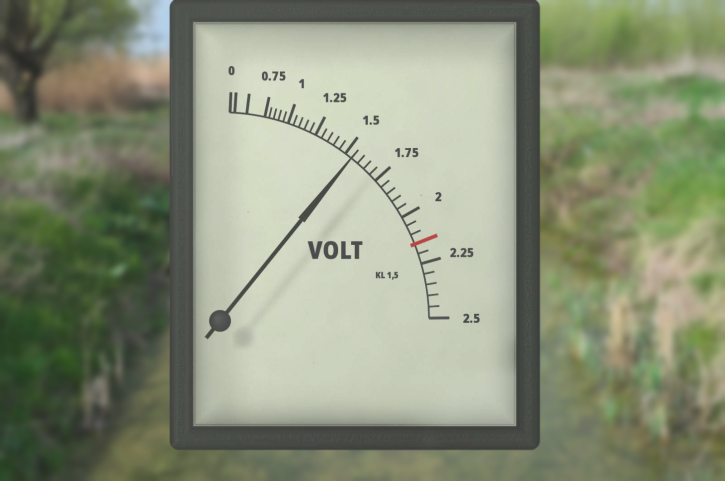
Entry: 1.55 V
